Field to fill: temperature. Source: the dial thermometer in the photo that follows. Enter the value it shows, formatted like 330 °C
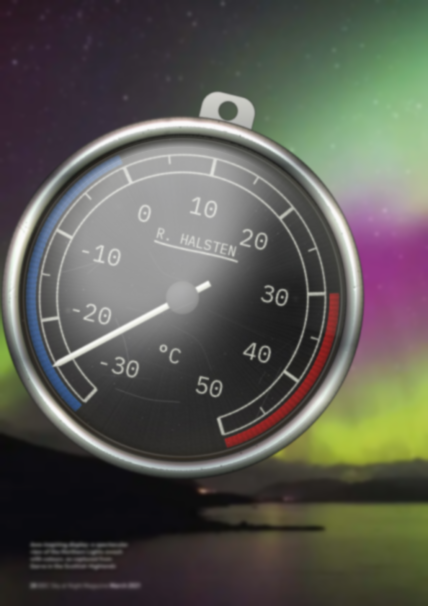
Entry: -25 °C
